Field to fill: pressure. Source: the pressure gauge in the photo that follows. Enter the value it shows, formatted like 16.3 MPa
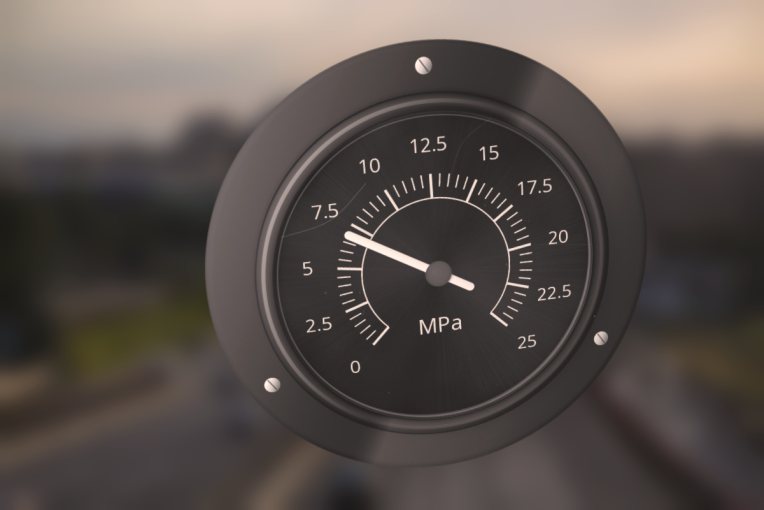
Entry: 7 MPa
